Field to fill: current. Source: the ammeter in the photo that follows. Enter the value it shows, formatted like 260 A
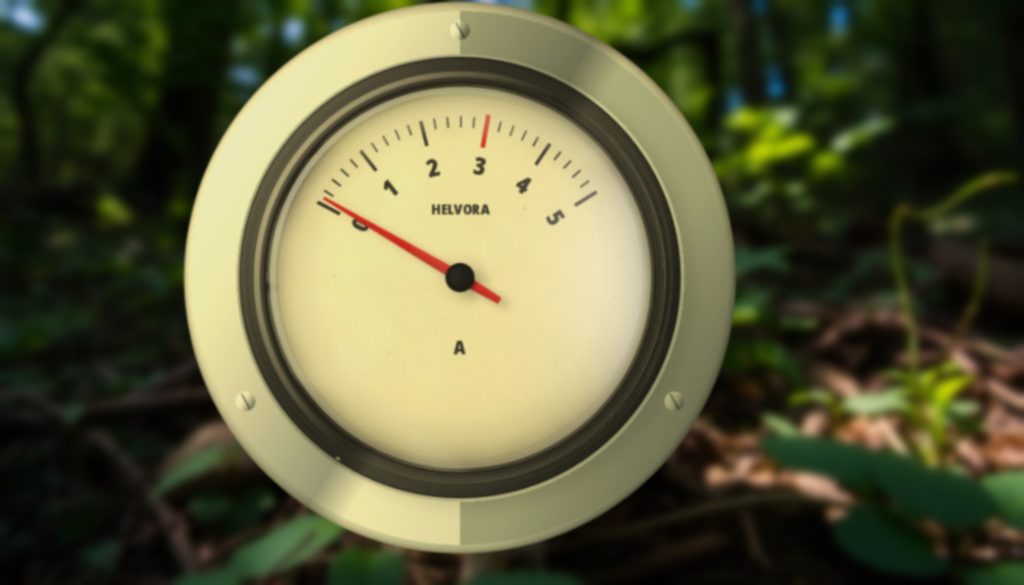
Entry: 0.1 A
